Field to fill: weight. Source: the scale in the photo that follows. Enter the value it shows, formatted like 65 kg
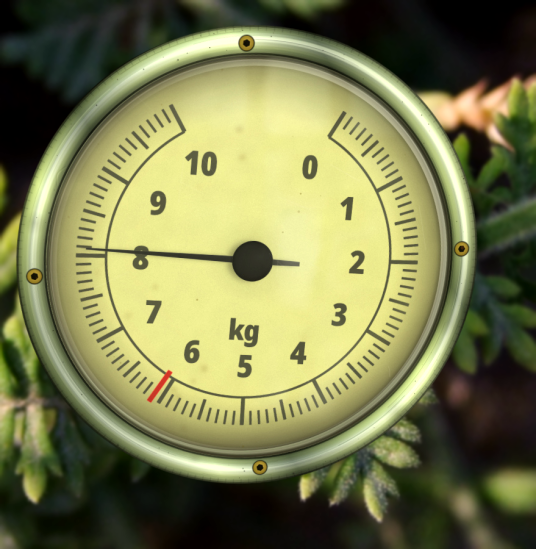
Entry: 8.1 kg
